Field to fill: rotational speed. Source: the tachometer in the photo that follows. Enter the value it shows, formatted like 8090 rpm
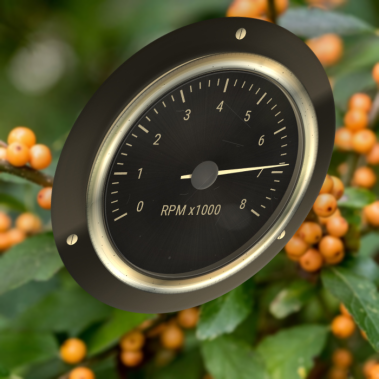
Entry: 6800 rpm
